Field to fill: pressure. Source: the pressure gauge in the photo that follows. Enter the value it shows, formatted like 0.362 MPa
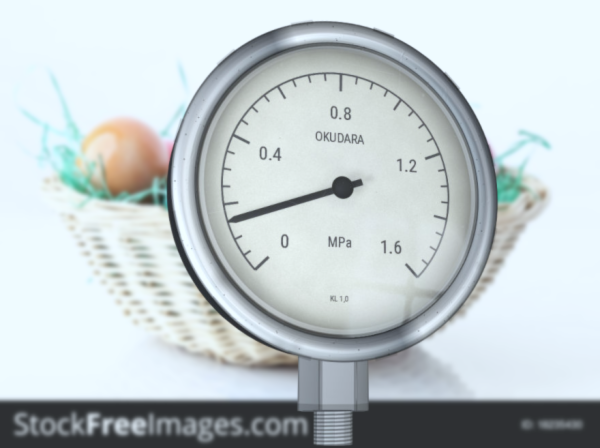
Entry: 0.15 MPa
